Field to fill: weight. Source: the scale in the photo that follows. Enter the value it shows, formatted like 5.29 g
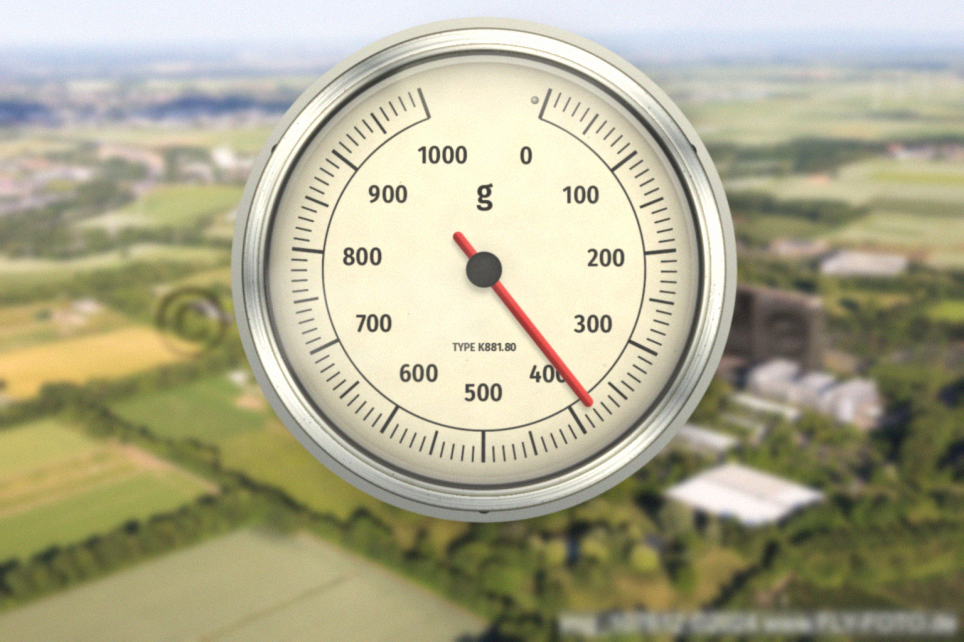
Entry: 380 g
